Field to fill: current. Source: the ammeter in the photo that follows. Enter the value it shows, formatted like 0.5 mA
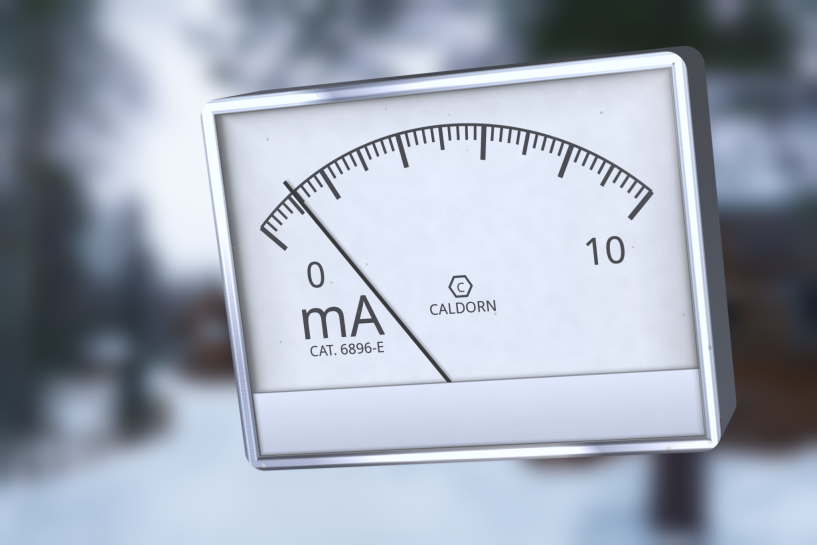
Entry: 1.2 mA
